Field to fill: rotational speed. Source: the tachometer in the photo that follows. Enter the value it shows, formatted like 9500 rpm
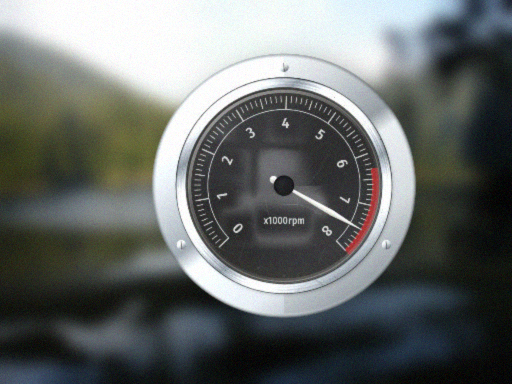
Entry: 7500 rpm
